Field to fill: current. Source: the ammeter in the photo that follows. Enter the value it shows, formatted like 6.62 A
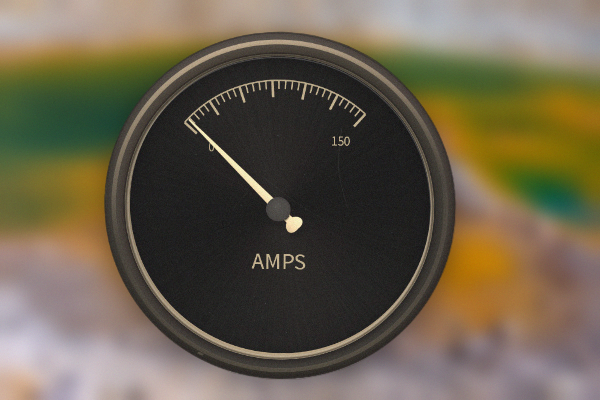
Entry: 5 A
